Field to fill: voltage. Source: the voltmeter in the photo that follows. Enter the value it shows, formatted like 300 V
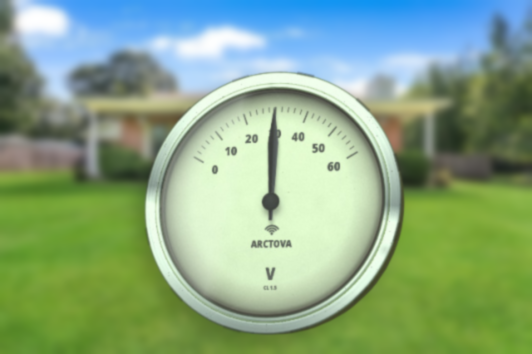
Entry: 30 V
